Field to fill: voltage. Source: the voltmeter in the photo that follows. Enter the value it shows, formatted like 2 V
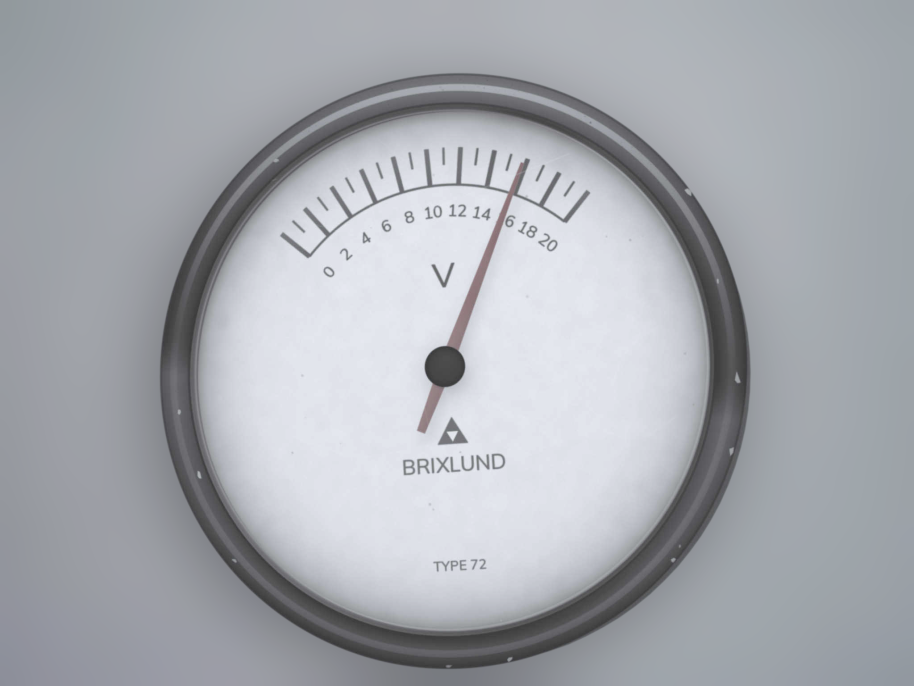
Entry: 16 V
